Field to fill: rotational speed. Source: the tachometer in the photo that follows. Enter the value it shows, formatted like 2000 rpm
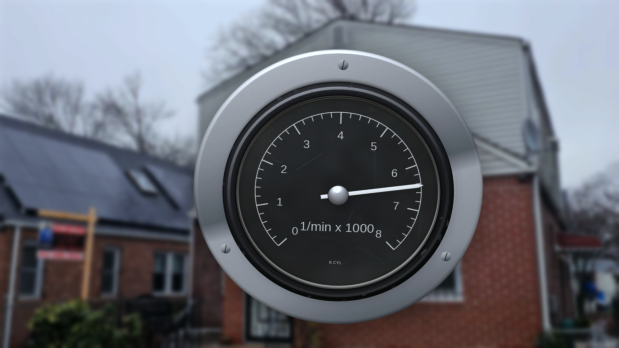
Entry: 6400 rpm
